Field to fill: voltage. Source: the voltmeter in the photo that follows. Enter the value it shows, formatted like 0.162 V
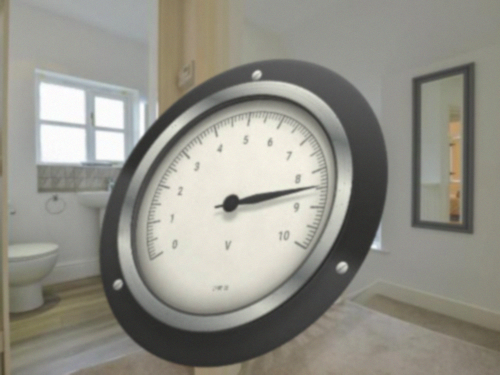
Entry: 8.5 V
